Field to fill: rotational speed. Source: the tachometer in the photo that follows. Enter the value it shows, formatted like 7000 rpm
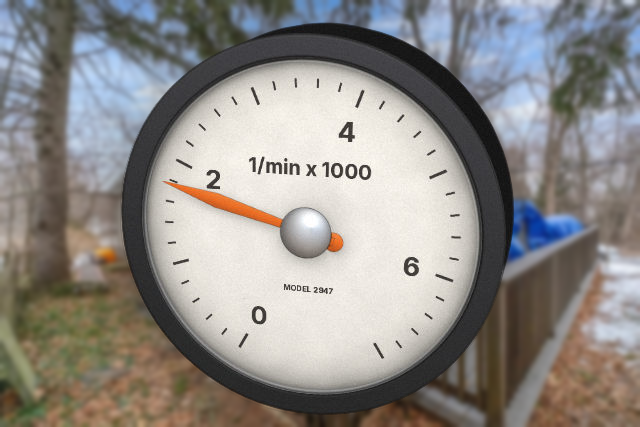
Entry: 1800 rpm
